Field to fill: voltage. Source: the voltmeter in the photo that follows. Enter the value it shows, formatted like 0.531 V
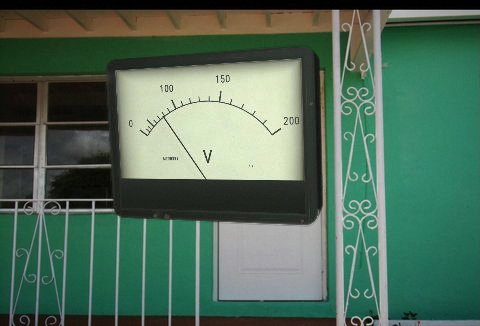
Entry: 80 V
